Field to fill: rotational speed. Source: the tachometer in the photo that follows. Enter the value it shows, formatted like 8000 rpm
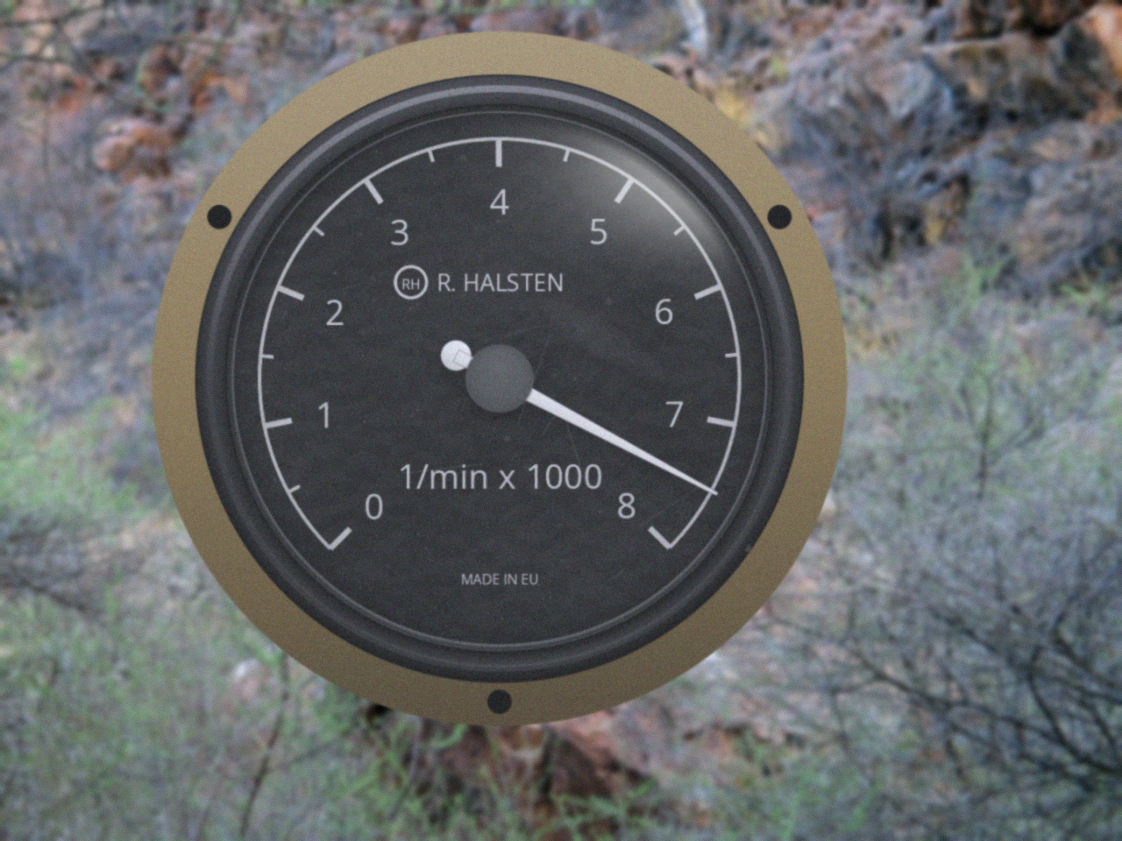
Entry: 7500 rpm
